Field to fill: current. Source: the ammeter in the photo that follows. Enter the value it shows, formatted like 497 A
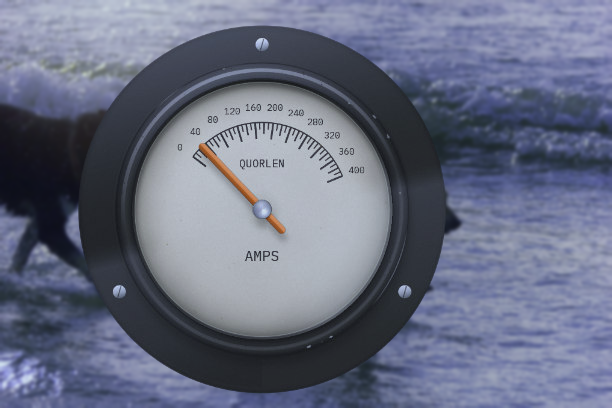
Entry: 30 A
